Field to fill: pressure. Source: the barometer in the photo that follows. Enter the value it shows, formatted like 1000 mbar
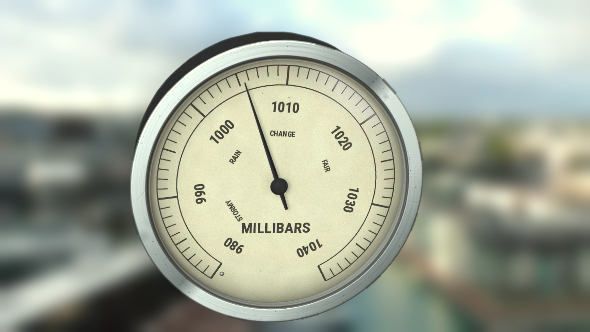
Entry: 1005.5 mbar
